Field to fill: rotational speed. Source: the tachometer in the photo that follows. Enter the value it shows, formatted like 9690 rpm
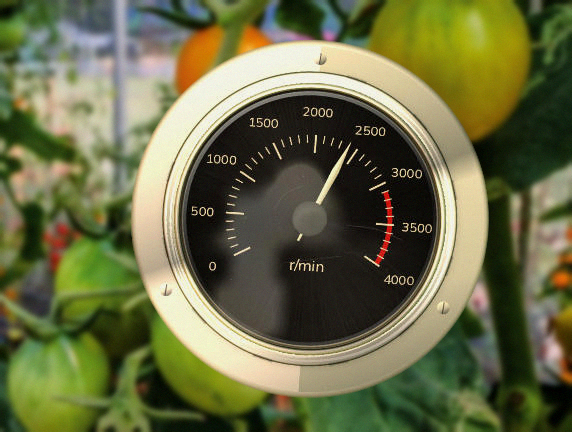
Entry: 2400 rpm
